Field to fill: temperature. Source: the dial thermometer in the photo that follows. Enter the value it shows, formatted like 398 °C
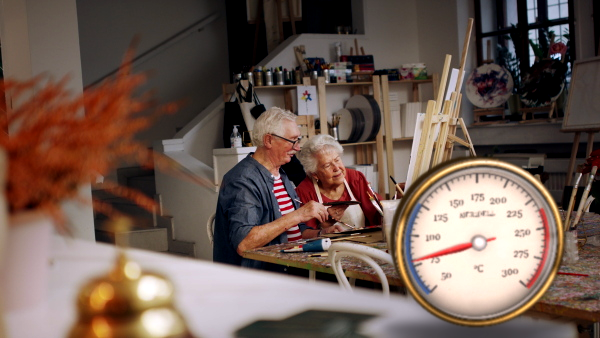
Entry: 80 °C
